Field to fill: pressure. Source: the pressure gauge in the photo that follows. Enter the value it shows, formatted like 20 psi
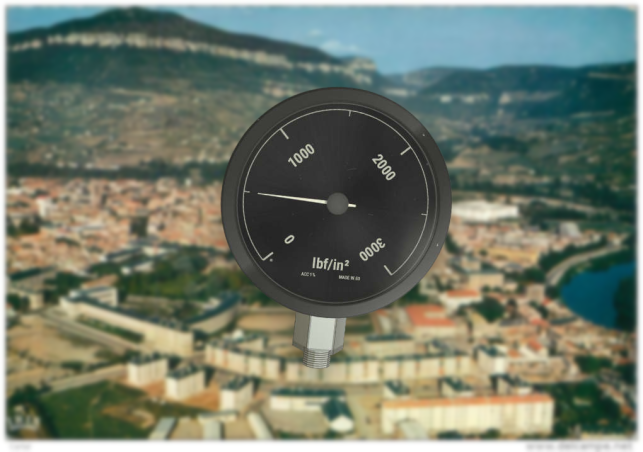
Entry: 500 psi
